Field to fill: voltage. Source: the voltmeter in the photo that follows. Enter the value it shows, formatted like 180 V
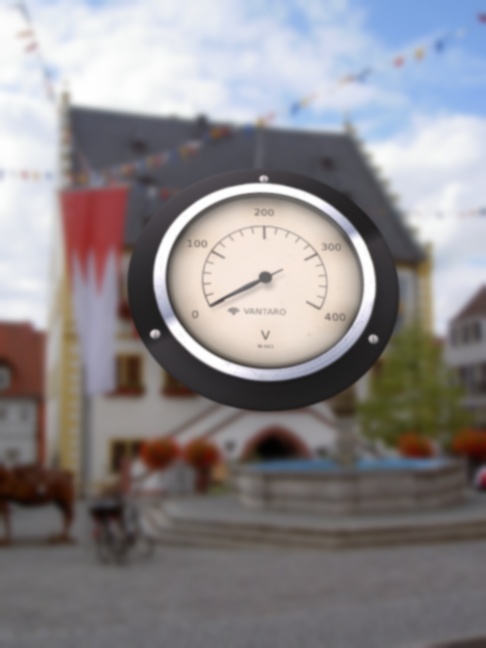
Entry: 0 V
